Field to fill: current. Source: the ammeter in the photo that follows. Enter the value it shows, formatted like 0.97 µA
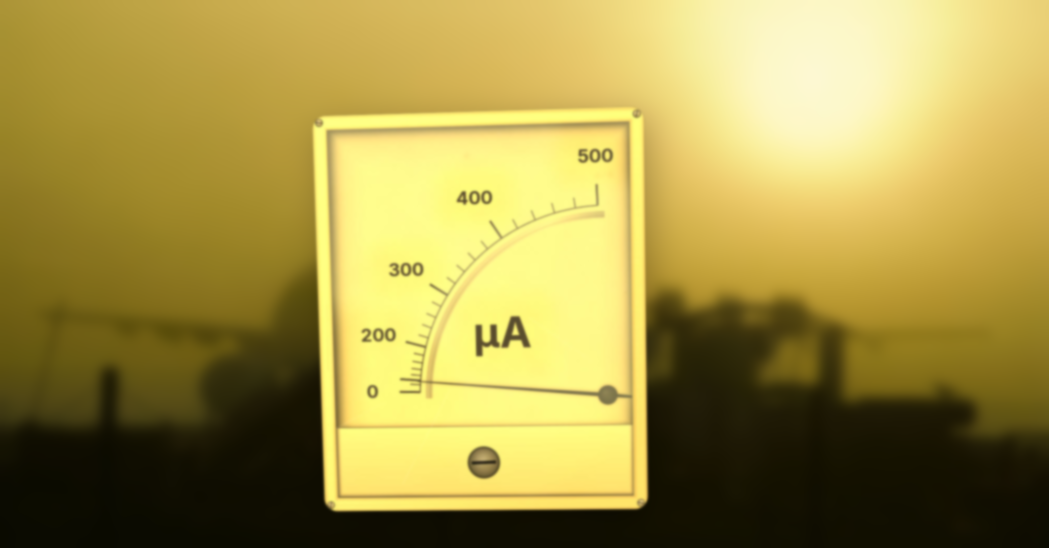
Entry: 100 µA
